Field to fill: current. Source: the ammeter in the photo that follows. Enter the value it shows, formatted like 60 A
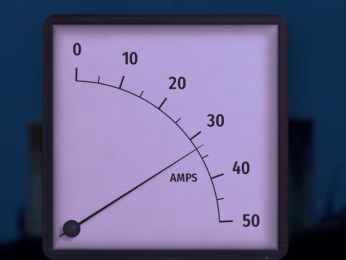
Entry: 32.5 A
